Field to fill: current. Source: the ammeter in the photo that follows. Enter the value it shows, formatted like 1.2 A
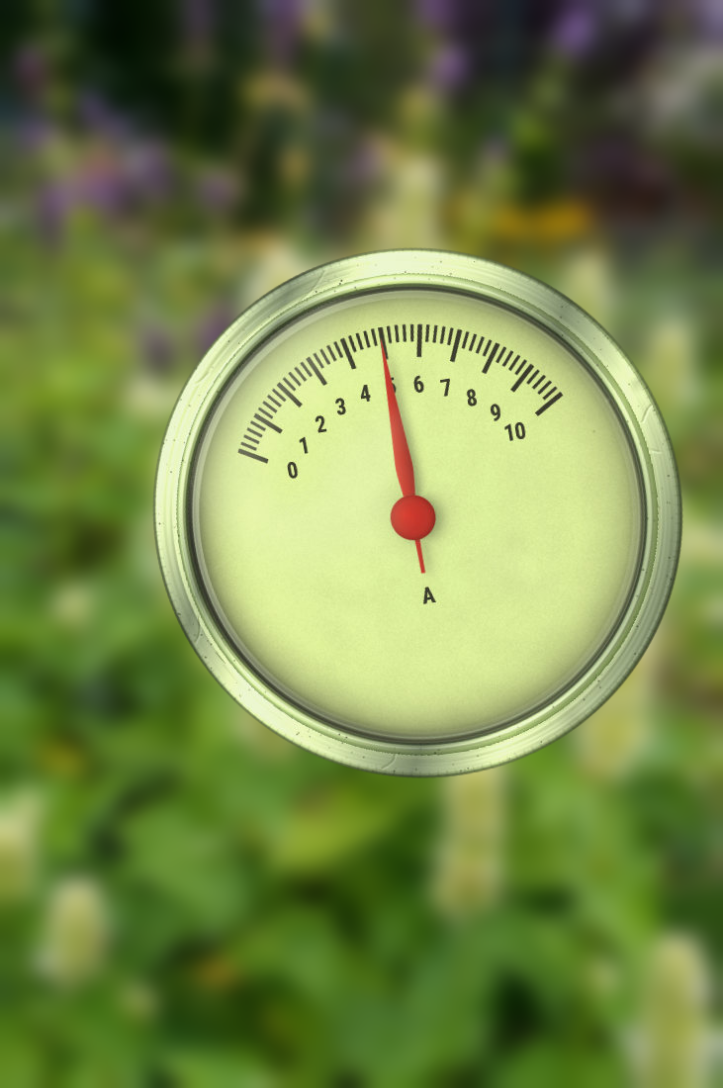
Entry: 5 A
